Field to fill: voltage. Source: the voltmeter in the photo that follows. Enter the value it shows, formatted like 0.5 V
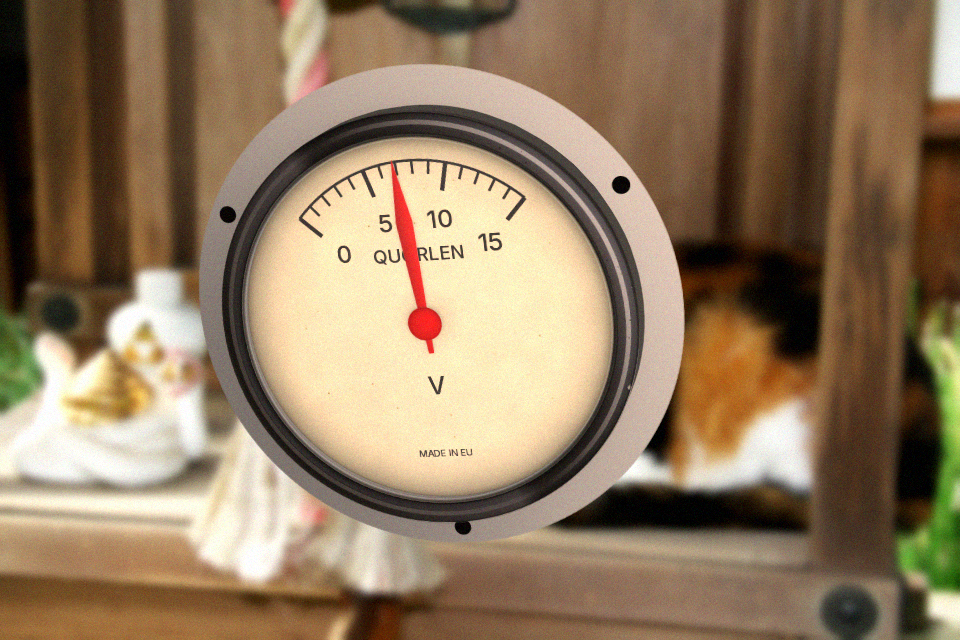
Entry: 7 V
